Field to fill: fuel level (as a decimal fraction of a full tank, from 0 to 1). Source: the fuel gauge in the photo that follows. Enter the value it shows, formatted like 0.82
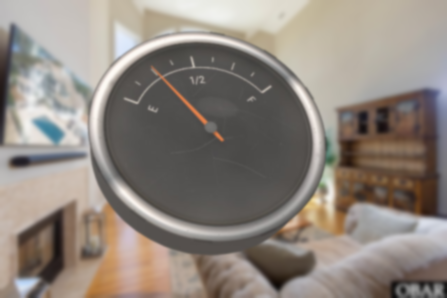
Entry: 0.25
